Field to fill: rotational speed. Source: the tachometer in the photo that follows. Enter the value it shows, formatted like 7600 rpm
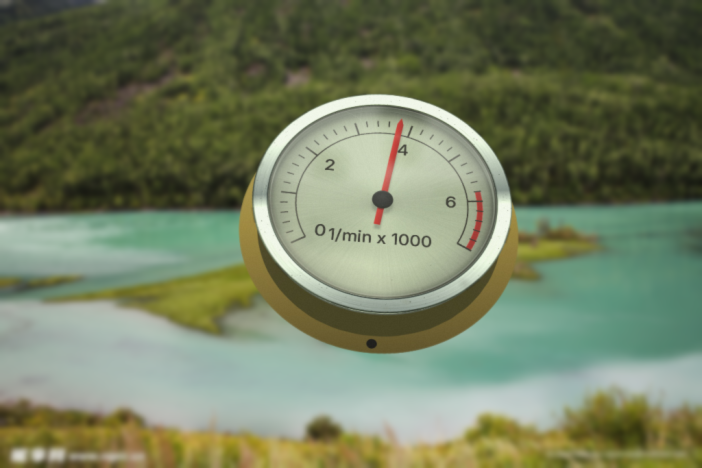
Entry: 3800 rpm
